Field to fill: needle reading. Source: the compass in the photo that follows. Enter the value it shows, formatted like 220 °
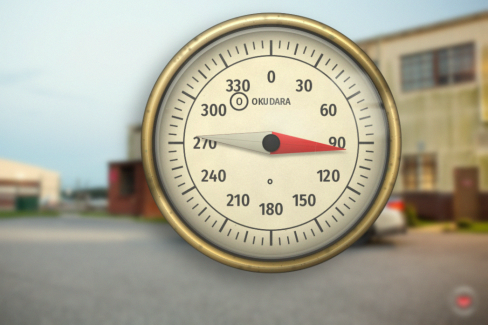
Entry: 95 °
